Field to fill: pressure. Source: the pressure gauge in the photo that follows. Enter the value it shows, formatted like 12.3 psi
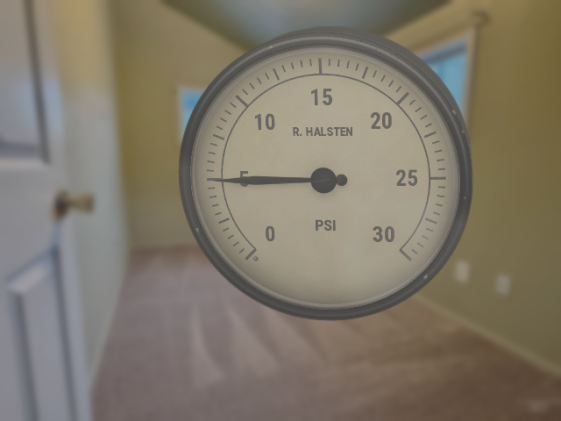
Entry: 5 psi
